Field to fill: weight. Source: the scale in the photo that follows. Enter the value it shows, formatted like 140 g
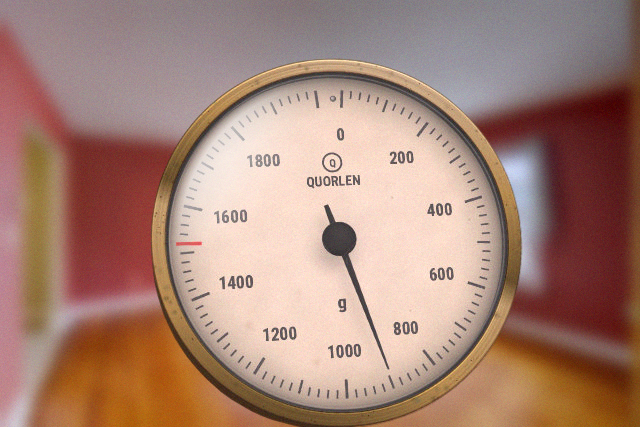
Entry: 900 g
